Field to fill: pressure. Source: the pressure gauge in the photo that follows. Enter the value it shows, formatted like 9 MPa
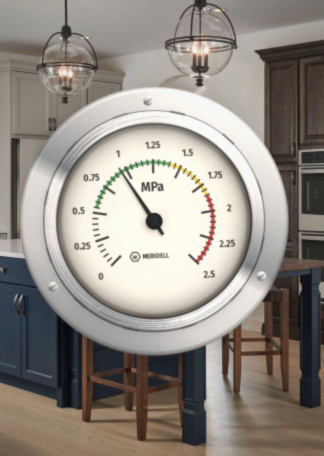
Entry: 0.95 MPa
